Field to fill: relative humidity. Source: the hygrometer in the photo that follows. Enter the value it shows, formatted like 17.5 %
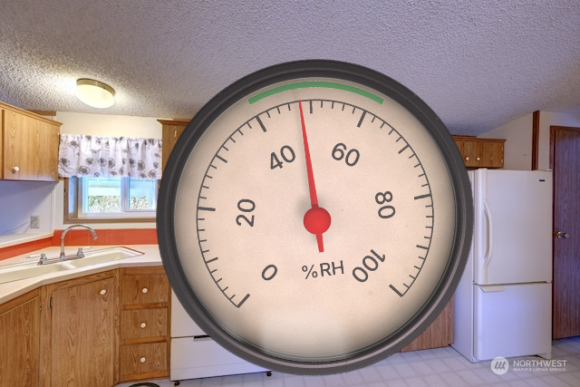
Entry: 48 %
